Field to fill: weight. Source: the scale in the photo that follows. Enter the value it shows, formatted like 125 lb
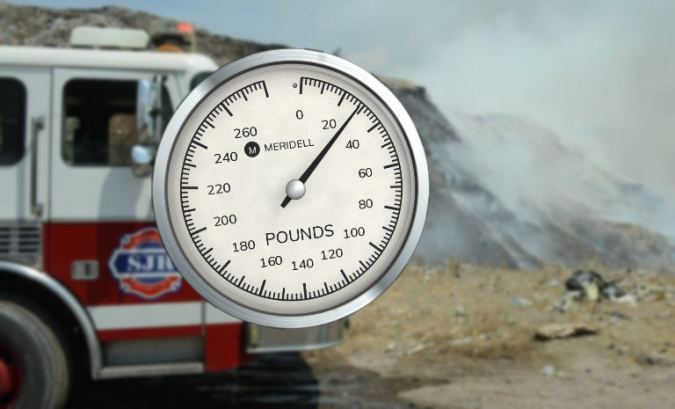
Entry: 28 lb
